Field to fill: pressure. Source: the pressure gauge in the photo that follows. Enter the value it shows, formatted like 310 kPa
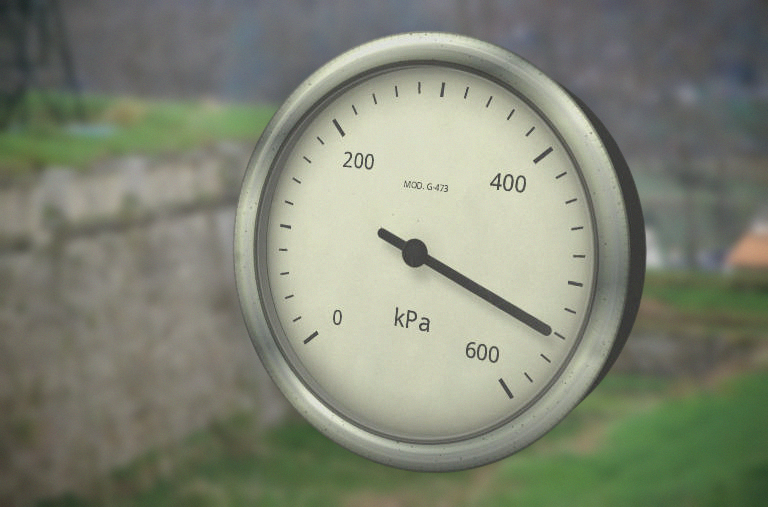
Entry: 540 kPa
